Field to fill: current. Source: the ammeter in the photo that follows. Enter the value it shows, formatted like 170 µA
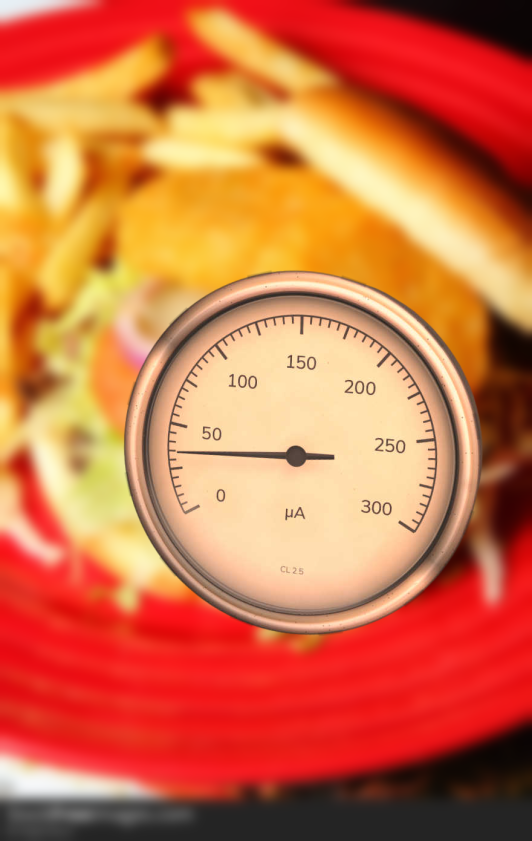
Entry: 35 µA
